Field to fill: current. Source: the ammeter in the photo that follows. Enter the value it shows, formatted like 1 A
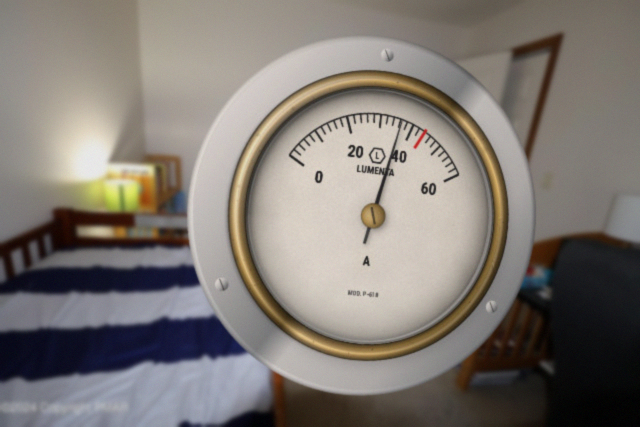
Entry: 36 A
